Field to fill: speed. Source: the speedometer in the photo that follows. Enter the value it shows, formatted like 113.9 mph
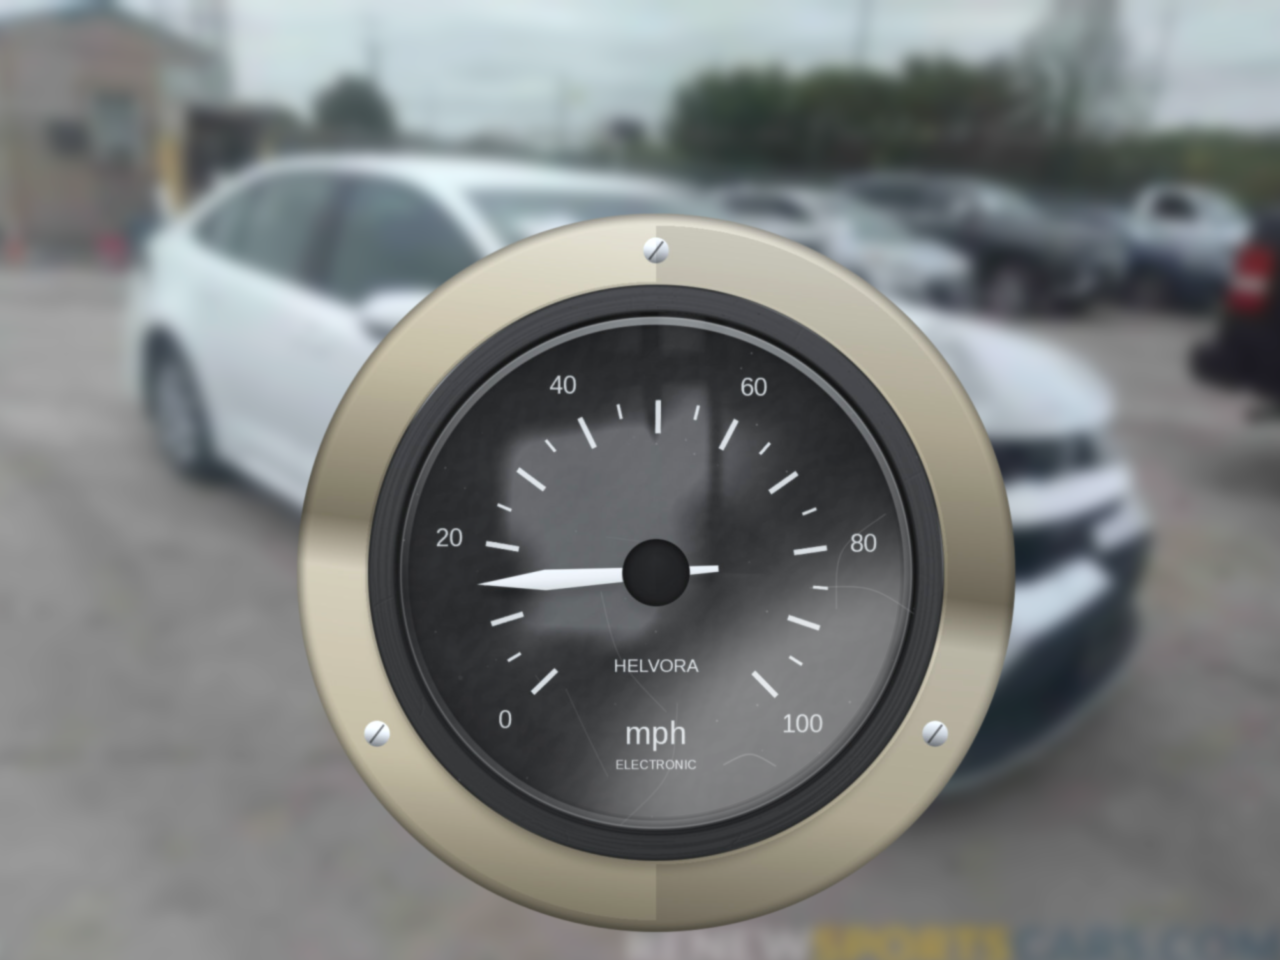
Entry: 15 mph
